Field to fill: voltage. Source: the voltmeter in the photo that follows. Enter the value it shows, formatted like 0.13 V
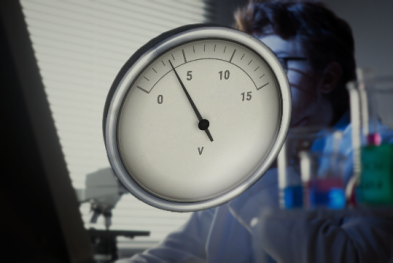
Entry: 3.5 V
